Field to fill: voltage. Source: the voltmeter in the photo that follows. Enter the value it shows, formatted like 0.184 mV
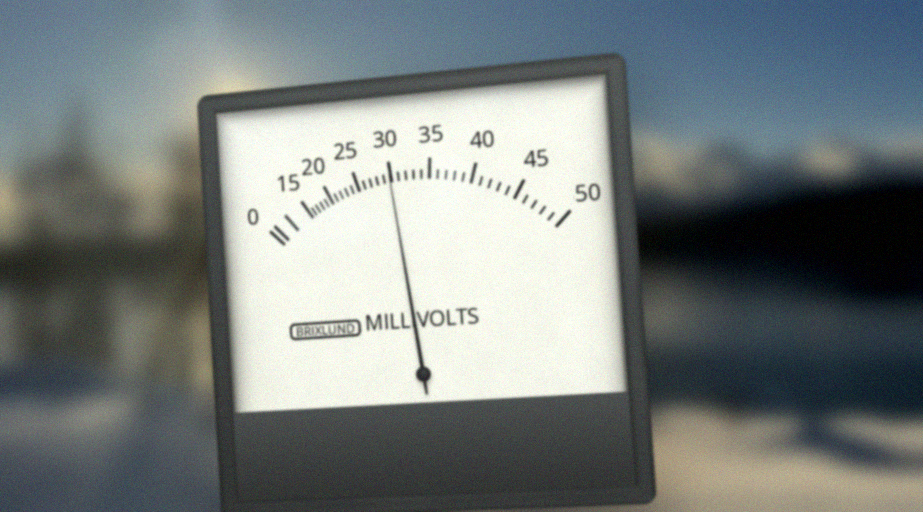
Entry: 30 mV
